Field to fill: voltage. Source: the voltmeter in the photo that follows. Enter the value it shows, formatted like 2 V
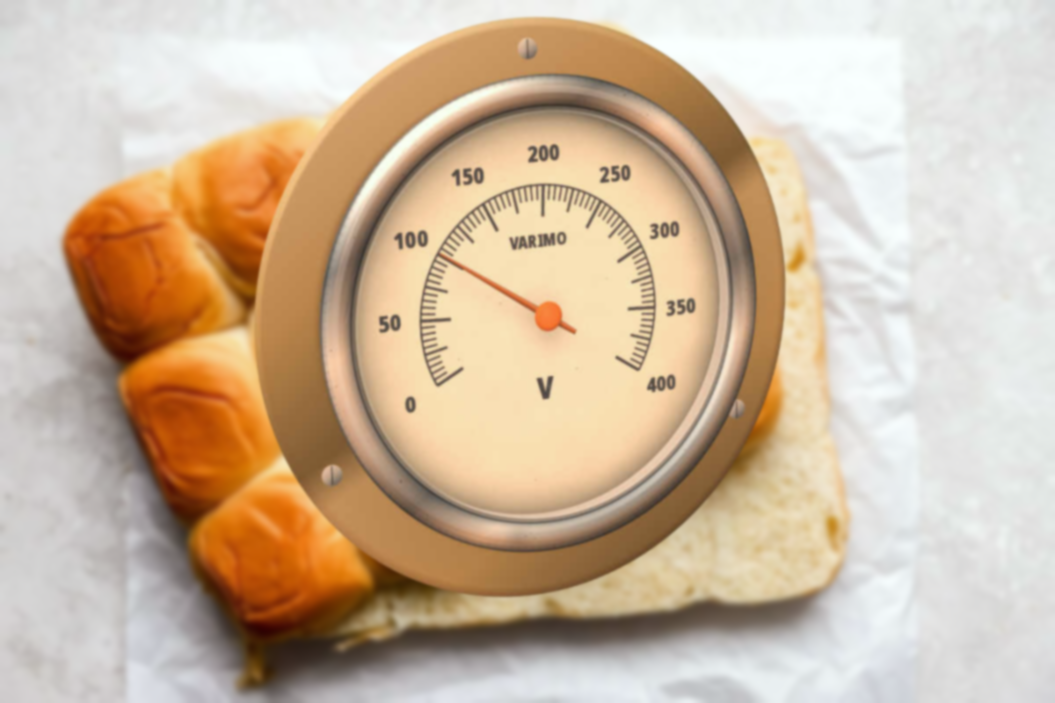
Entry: 100 V
